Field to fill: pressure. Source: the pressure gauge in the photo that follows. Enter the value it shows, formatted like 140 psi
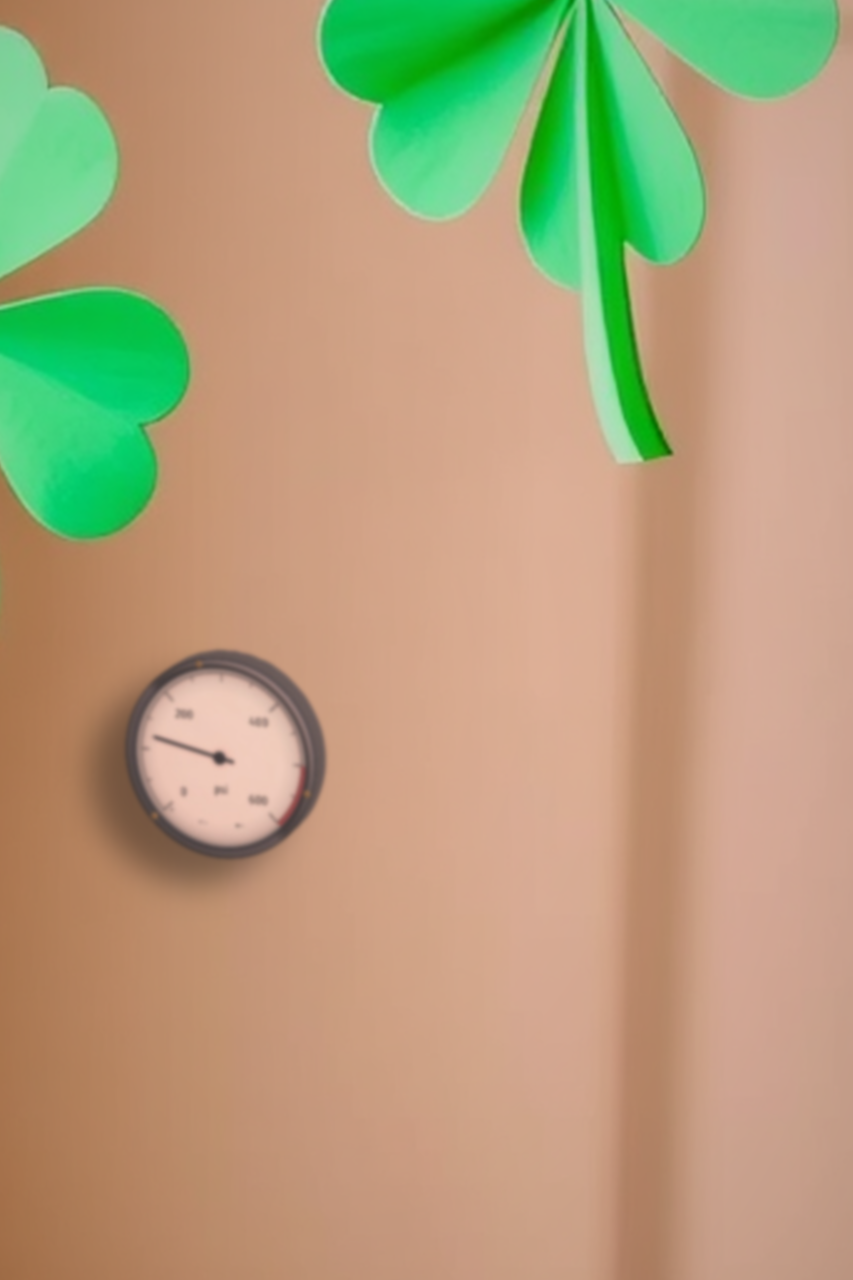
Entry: 125 psi
